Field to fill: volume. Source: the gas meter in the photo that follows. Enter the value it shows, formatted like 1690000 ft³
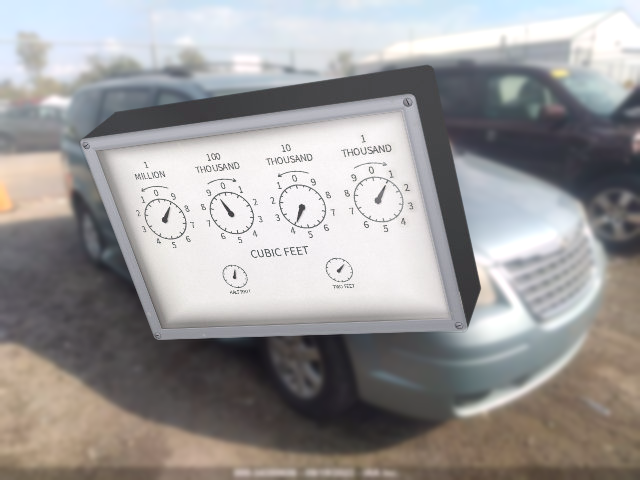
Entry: 894100 ft³
